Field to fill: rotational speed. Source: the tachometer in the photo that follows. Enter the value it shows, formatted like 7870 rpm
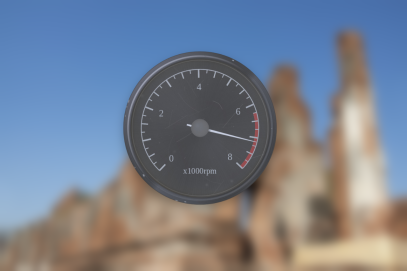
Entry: 7125 rpm
